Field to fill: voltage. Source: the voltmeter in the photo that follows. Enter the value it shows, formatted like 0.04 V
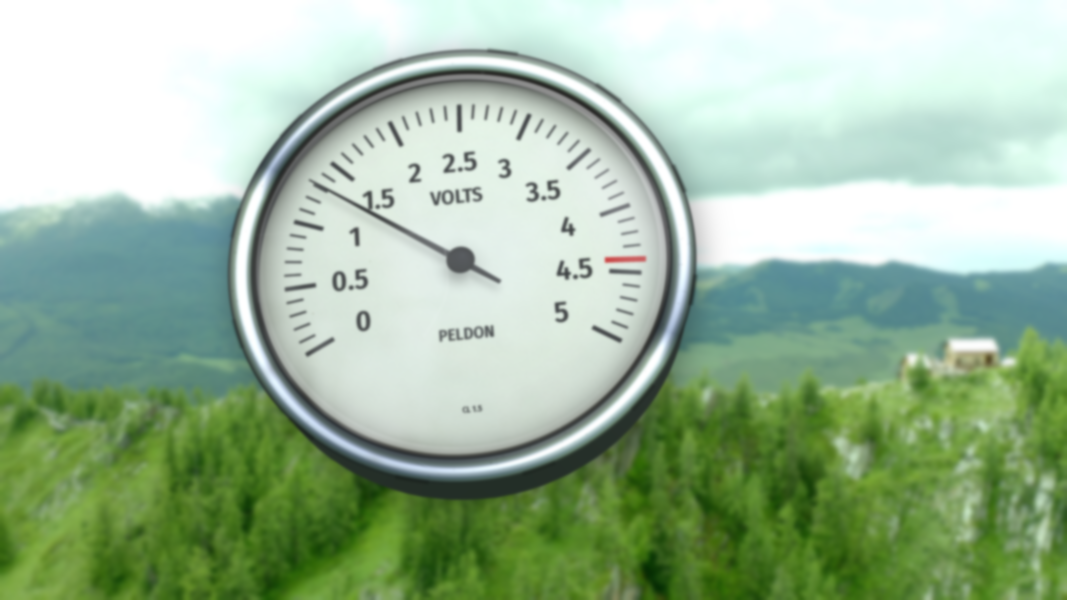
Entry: 1.3 V
